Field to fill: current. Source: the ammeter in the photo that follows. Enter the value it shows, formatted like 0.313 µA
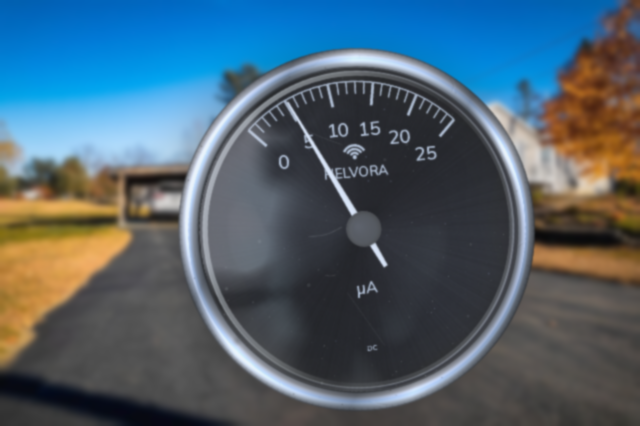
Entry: 5 µA
